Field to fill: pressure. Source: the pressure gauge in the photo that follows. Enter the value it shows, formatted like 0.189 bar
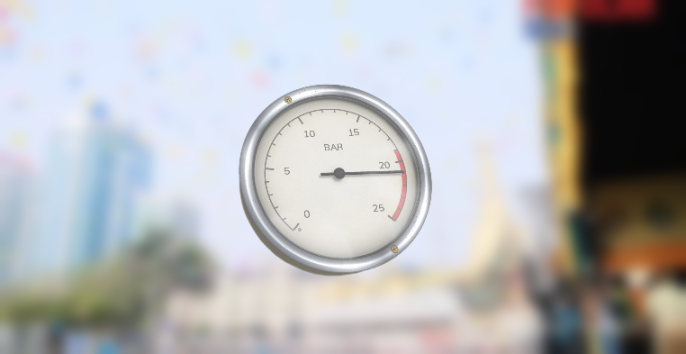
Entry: 21 bar
